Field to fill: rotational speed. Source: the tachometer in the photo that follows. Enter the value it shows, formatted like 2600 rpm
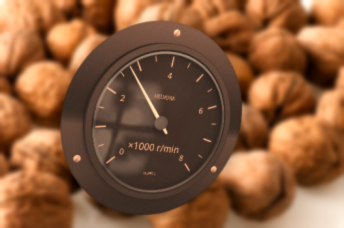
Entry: 2750 rpm
